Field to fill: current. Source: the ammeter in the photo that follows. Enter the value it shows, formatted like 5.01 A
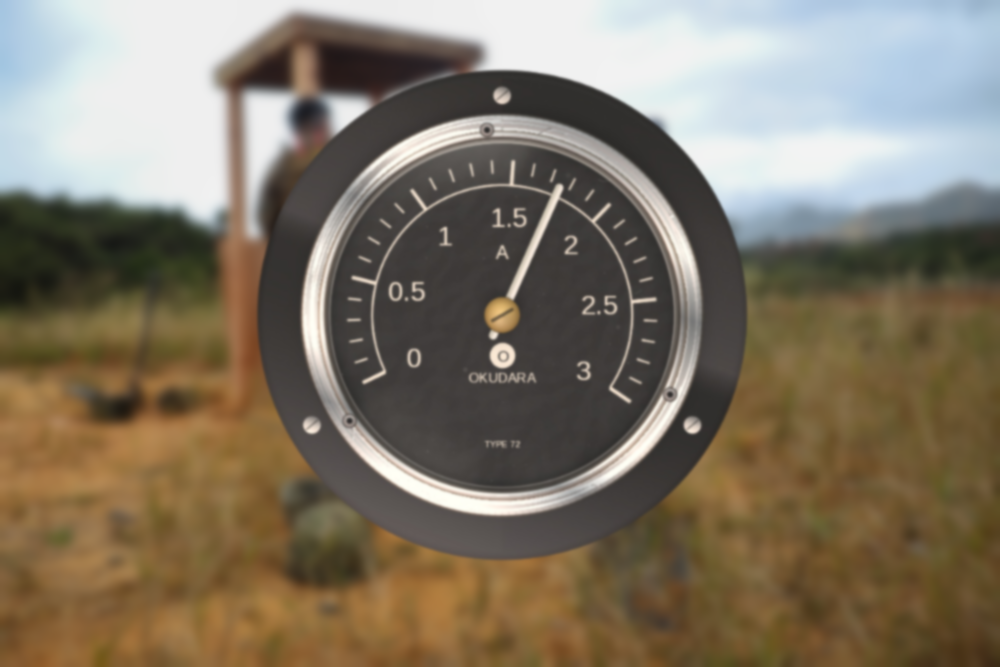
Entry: 1.75 A
